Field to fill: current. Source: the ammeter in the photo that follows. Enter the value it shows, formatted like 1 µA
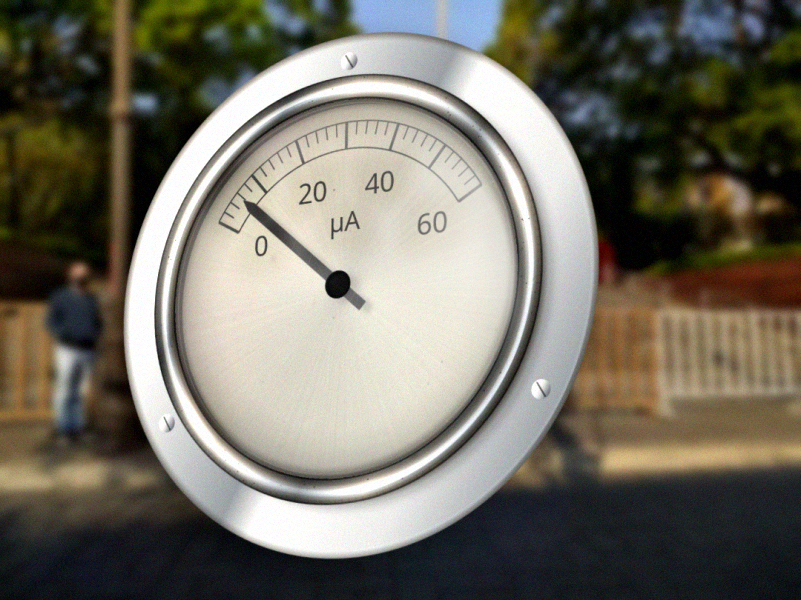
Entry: 6 µA
